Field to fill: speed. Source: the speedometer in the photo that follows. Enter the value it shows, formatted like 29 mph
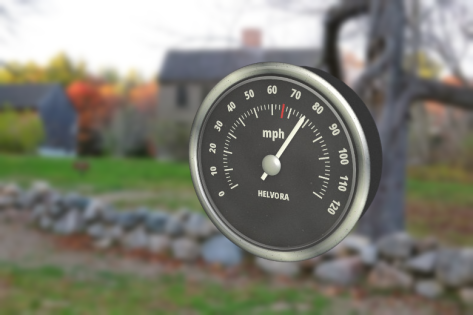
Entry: 78 mph
